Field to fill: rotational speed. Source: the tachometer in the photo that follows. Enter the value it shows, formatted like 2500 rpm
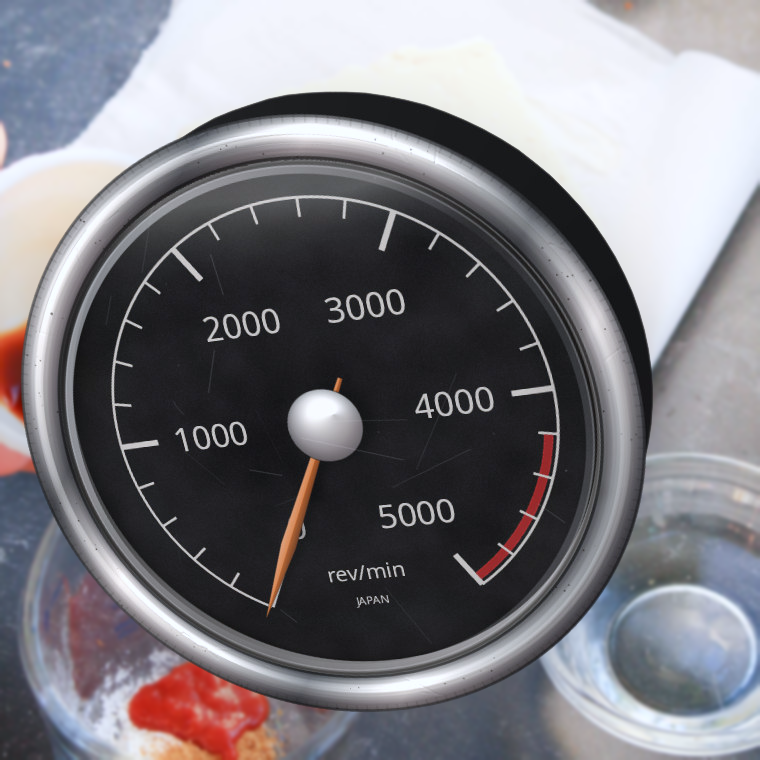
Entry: 0 rpm
